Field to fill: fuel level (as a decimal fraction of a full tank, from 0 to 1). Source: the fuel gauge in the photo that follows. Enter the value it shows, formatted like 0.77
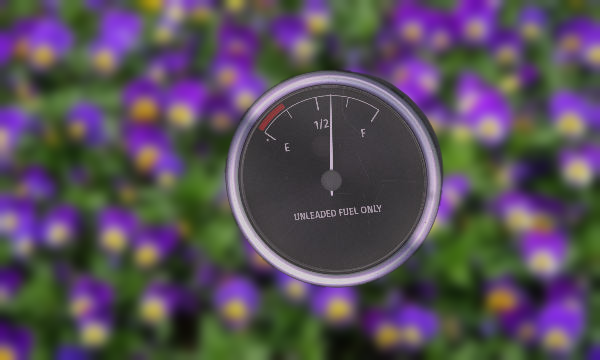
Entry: 0.625
